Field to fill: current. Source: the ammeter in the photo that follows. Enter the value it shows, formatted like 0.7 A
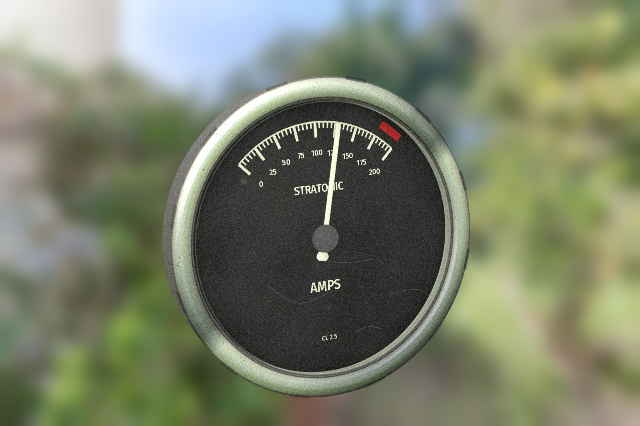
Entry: 125 A
